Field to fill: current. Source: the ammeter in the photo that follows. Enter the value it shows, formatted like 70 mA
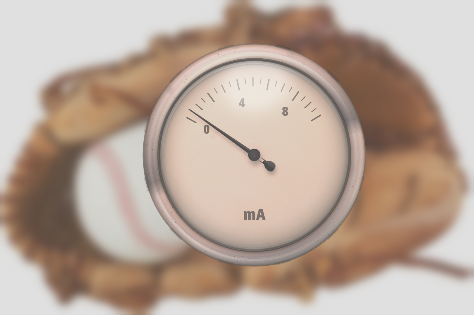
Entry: 0.5 mA
